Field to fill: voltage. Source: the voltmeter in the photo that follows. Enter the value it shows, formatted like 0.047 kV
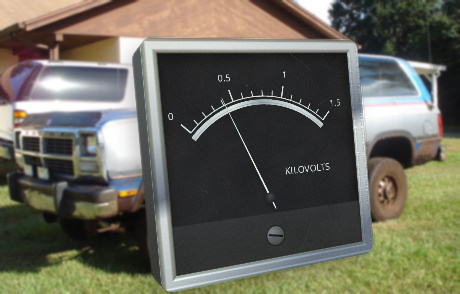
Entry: 0.4 kV
